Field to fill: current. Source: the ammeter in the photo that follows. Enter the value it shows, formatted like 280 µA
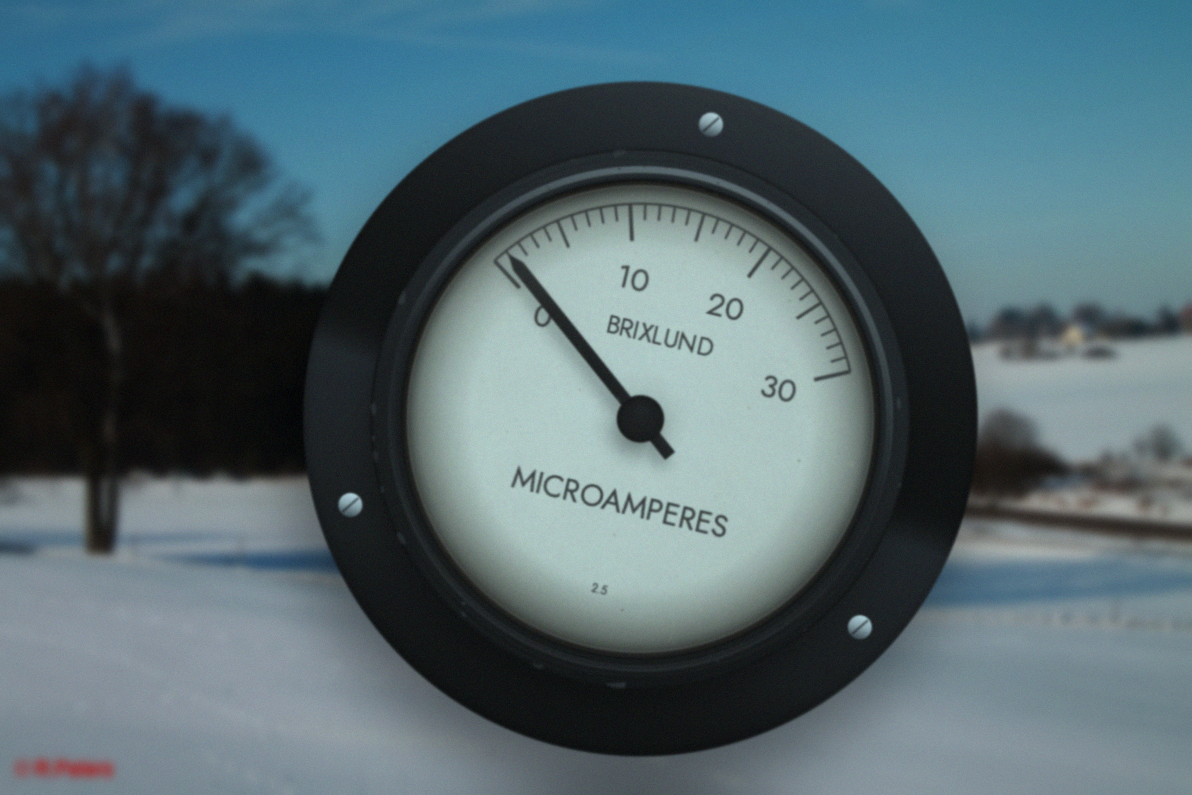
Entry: 1 µA
